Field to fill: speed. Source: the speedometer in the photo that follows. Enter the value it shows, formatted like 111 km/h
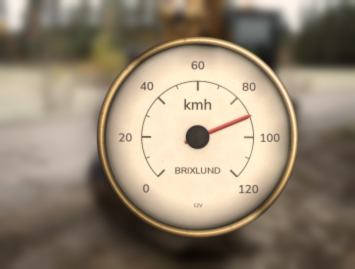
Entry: 90 km/h
